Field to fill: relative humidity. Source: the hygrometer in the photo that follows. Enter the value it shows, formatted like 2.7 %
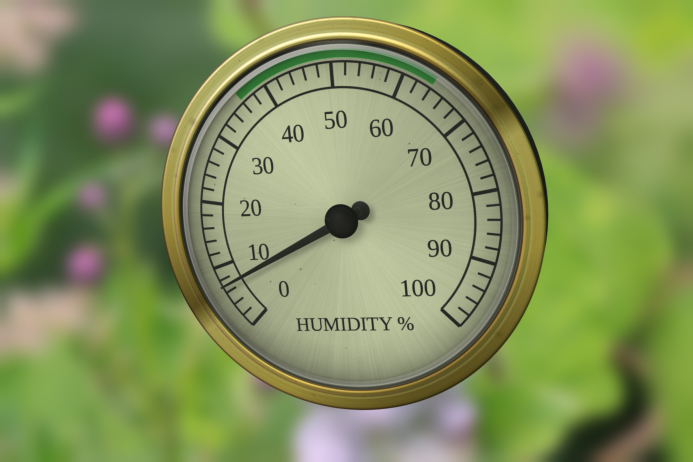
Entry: 7 %
